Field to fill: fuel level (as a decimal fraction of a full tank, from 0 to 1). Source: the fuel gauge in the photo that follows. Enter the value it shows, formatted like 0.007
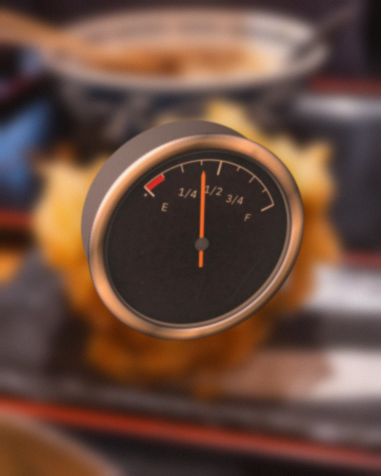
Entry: 0.375
